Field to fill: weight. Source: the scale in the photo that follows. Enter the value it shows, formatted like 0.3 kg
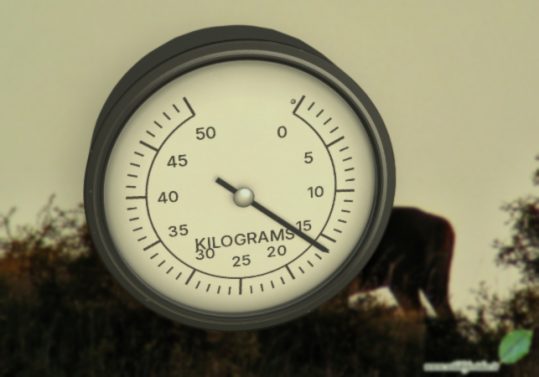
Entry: 16 kg
